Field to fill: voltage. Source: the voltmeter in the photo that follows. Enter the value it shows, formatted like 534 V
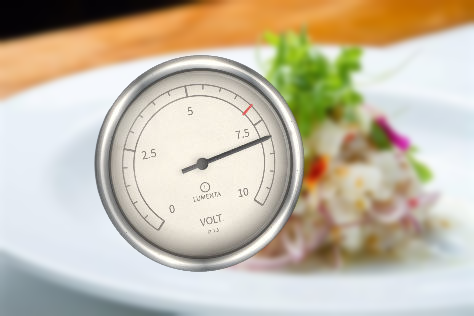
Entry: 8 V
